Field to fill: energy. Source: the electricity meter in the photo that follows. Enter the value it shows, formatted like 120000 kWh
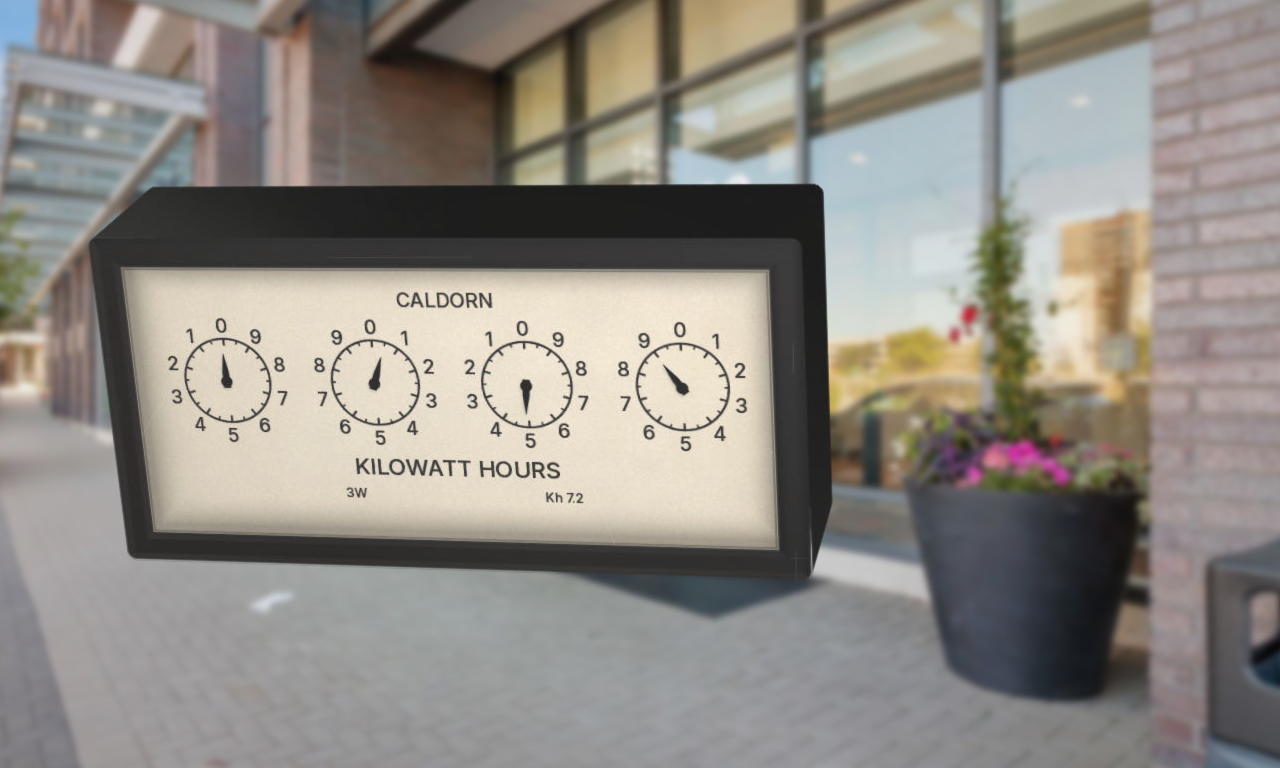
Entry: 49 kWh
